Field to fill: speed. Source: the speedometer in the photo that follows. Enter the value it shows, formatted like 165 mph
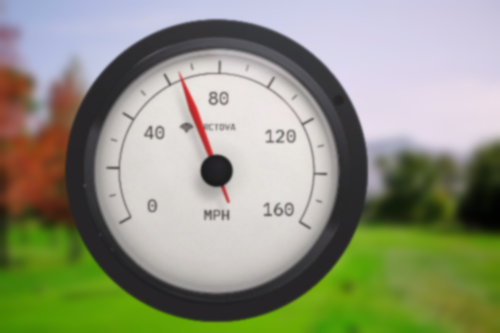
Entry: 65 mph
